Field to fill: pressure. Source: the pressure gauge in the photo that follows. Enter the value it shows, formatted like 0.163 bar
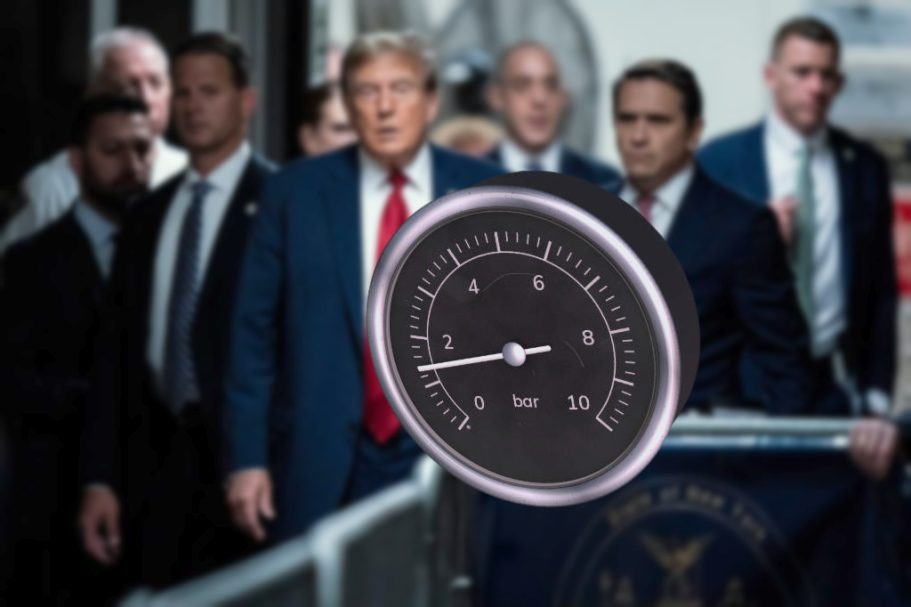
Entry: 1.4 bar
